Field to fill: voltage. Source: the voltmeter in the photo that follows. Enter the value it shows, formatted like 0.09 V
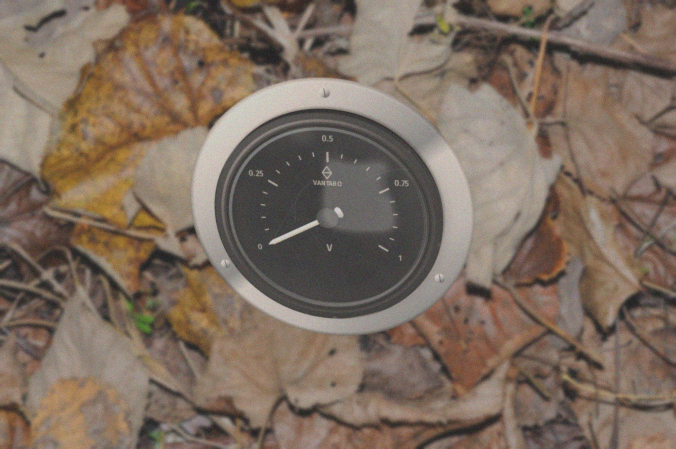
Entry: 0 V
